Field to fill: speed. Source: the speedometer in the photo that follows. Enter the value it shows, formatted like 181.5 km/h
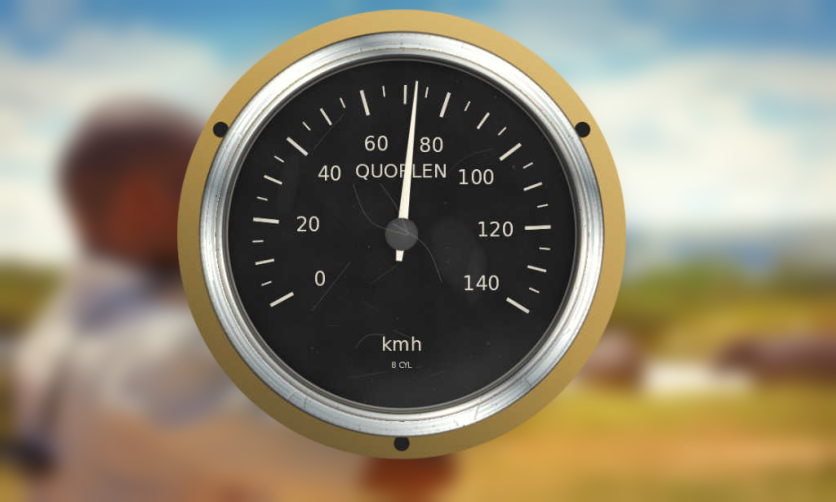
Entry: 72.5 km/h
